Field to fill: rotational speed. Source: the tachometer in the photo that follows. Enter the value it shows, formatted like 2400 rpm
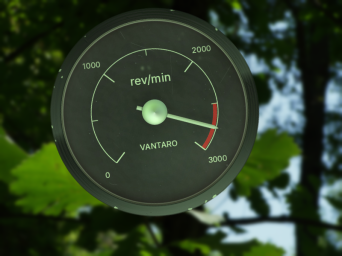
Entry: 2750 rpm
